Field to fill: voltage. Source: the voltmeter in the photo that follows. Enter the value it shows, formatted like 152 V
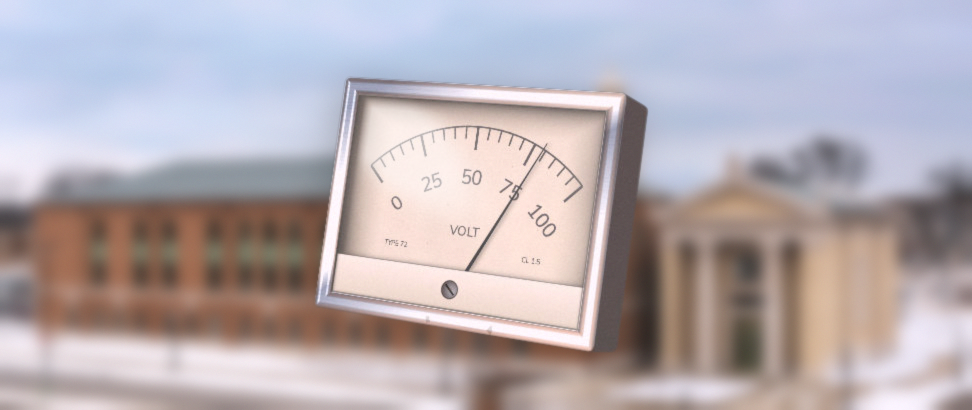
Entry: 80 V
